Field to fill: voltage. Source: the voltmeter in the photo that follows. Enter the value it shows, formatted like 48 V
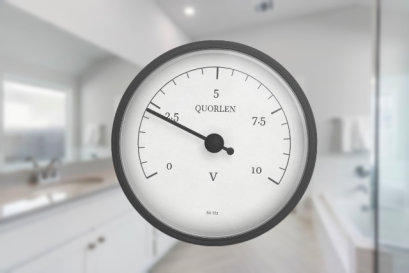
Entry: 2.25 V
